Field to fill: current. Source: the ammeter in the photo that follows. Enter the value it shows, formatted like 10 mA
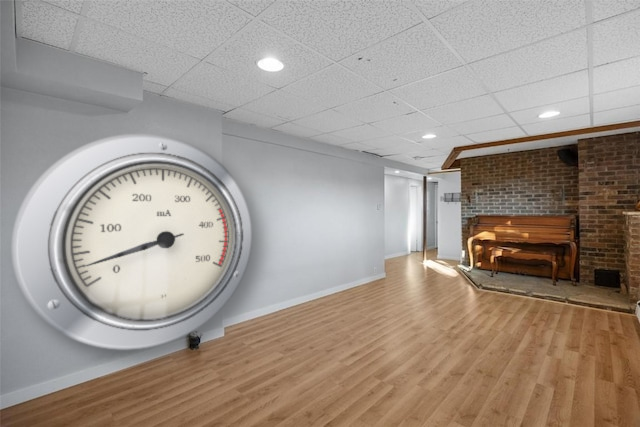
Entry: 30 mA
